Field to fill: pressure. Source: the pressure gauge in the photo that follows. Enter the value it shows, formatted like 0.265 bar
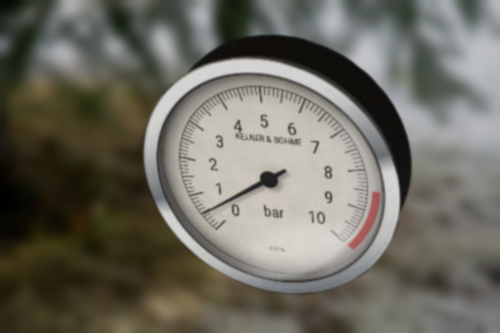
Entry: 0.5 bar
